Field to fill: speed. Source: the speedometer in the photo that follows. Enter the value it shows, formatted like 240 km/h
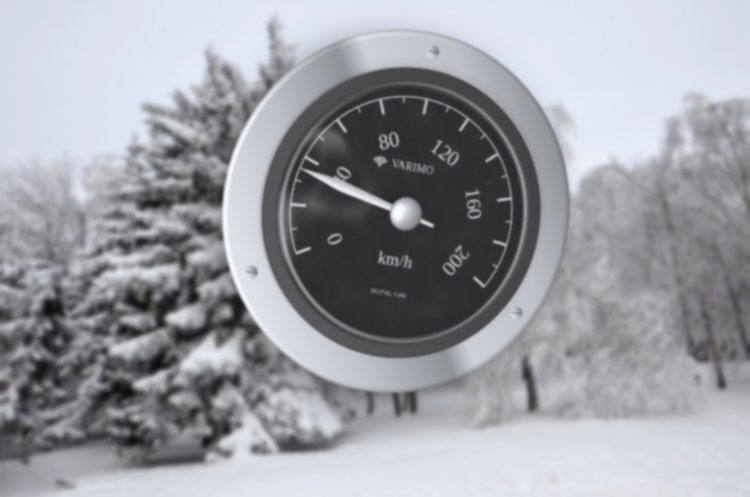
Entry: 35 km/h
